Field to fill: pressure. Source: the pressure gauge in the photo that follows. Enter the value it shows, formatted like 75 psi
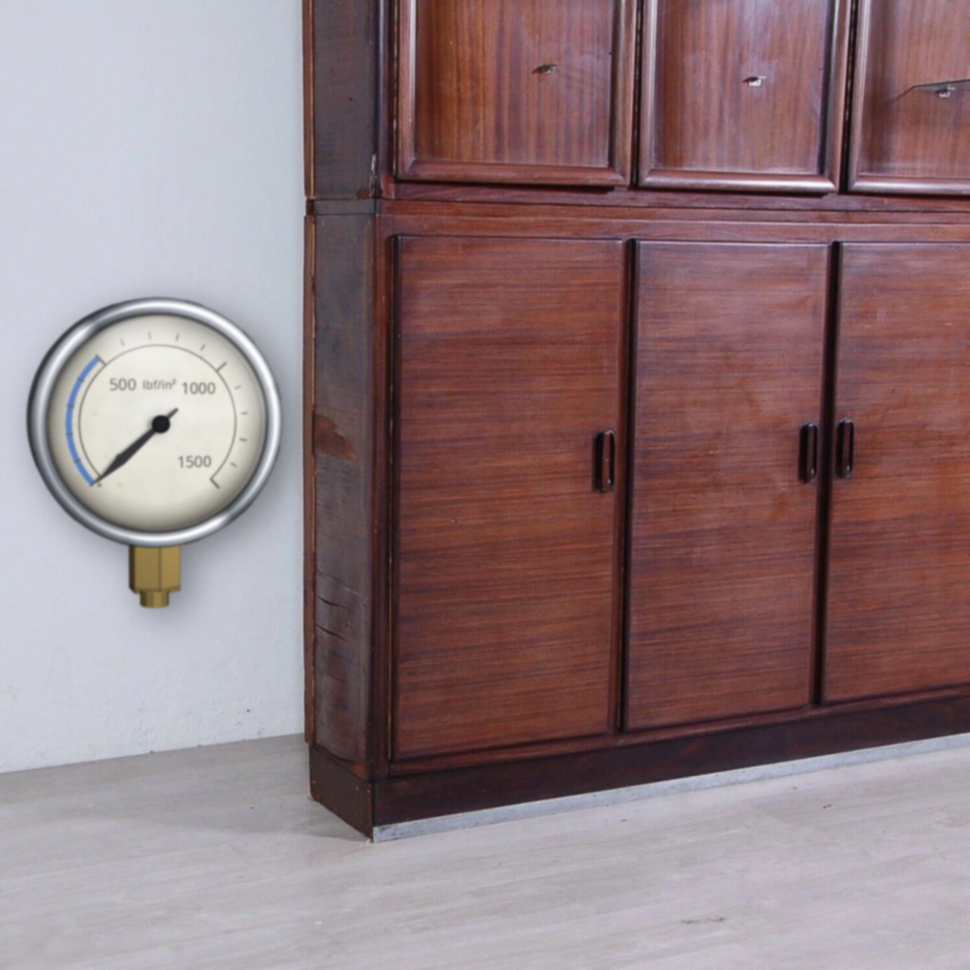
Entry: 0 psi
